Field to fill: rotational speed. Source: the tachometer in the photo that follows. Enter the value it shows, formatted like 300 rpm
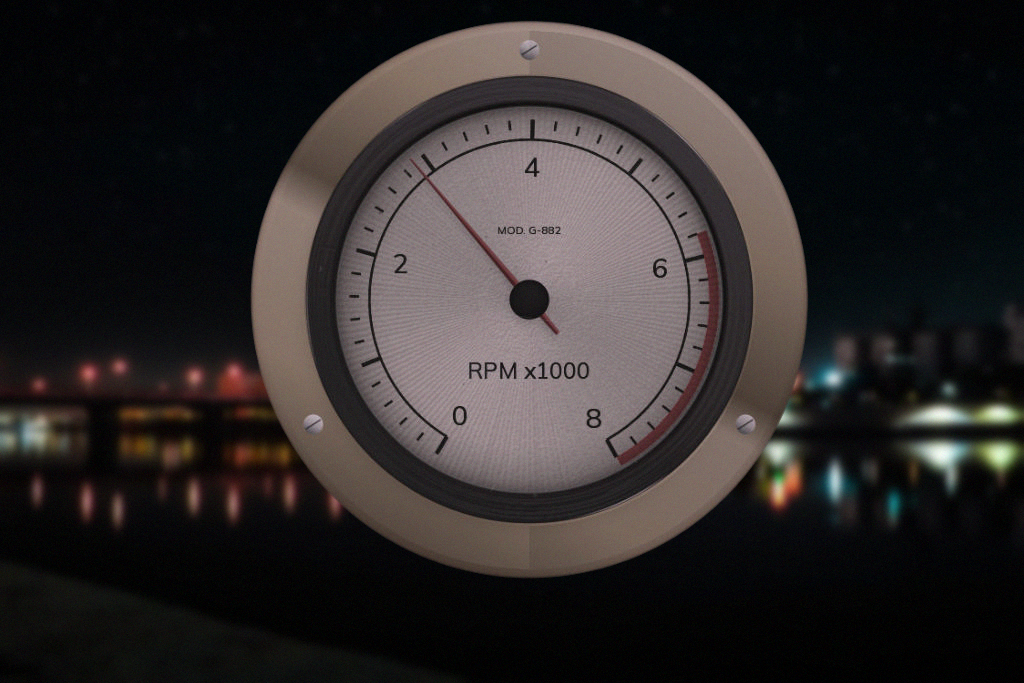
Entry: 2900 rpm
